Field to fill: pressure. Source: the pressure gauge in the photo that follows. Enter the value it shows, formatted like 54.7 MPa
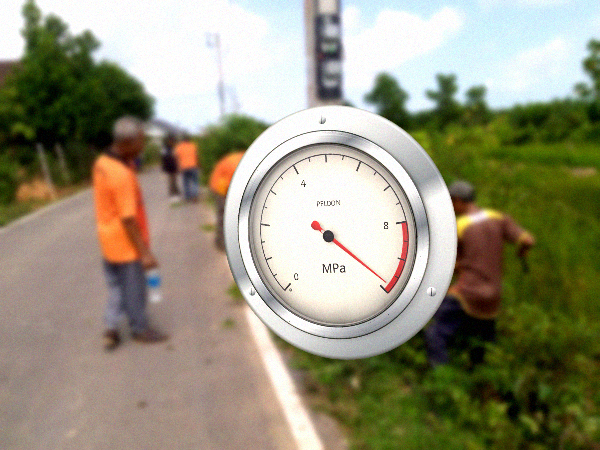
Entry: 9.75 MPa
